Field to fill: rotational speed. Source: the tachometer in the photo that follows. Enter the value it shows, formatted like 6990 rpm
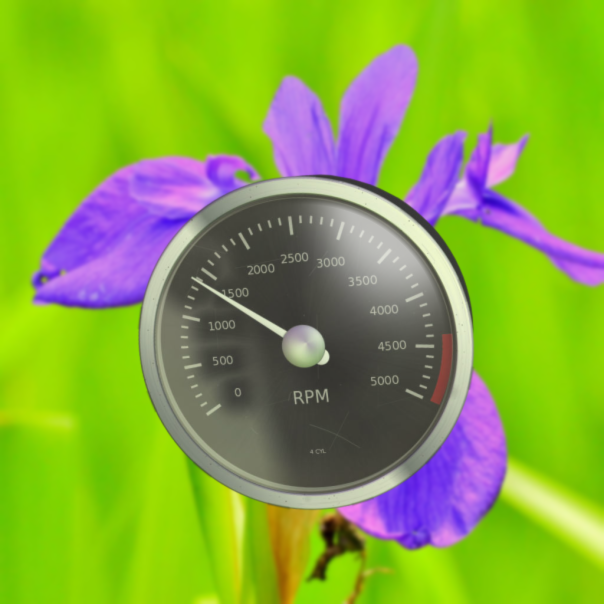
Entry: 1400 rpm
